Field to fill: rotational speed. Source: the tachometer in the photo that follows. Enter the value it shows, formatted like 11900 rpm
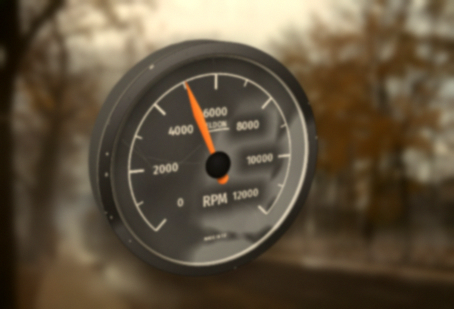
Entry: 5000 rpm
